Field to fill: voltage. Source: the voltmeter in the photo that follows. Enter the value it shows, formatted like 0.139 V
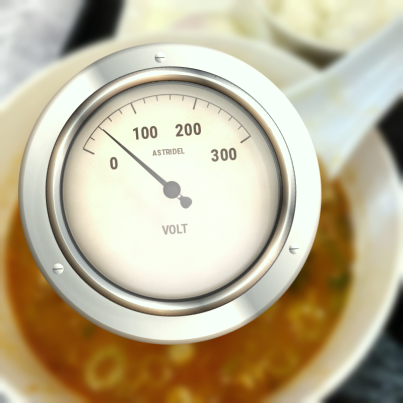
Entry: 40 V
